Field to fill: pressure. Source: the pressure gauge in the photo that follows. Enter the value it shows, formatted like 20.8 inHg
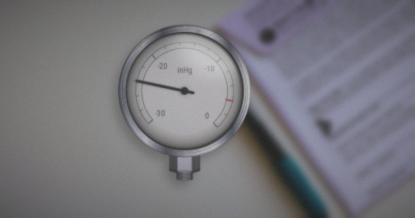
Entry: -24 inHg
